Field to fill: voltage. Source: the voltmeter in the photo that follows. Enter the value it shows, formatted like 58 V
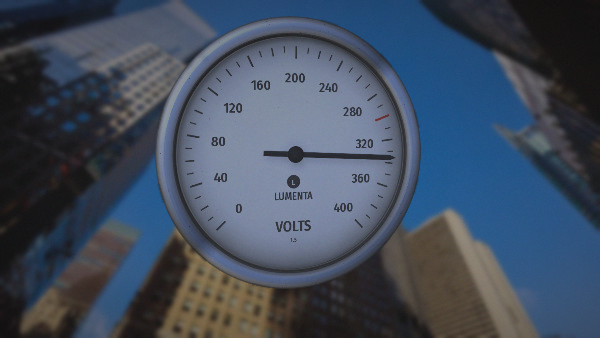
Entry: 335 V
